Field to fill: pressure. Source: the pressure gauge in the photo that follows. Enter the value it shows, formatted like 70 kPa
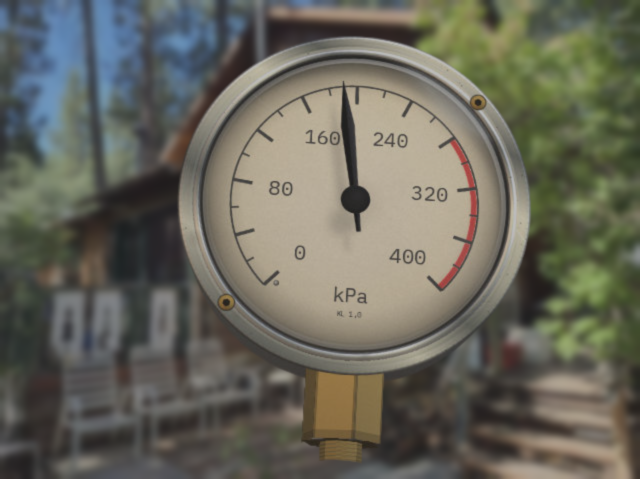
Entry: 190 kPa
